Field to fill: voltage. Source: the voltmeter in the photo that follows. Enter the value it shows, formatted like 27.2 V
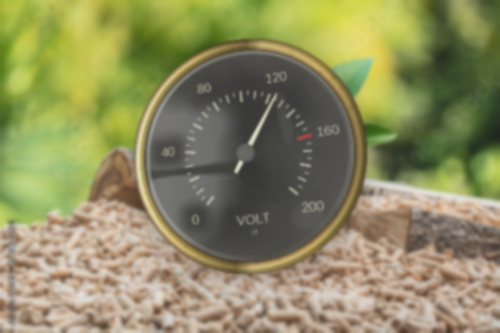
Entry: 125 V
